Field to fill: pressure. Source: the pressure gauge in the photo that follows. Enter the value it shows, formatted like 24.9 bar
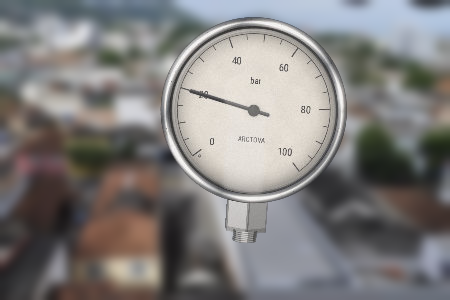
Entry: 20 bar
